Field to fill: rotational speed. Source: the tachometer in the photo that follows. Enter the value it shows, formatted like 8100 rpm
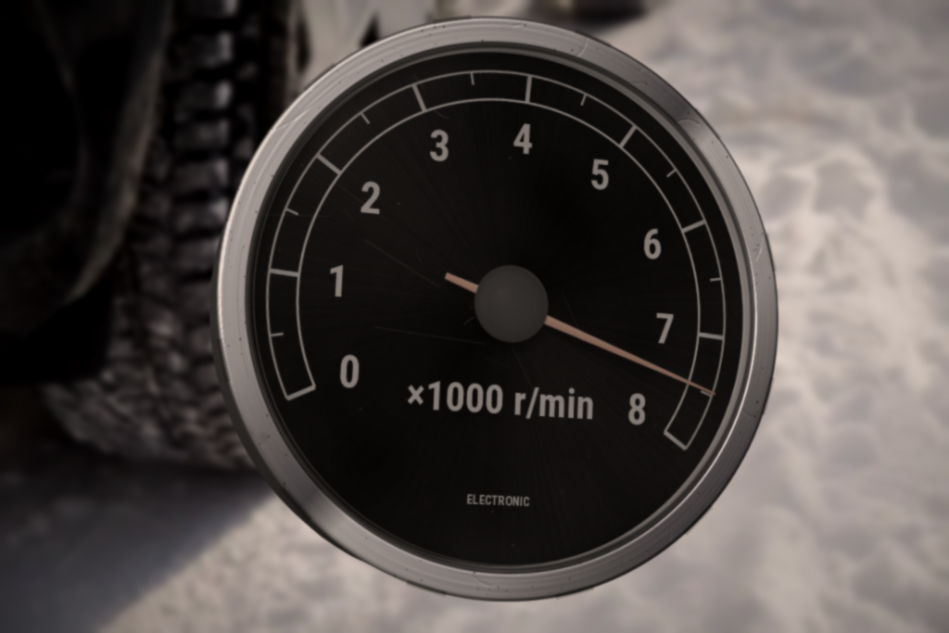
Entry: 7500 rpm
